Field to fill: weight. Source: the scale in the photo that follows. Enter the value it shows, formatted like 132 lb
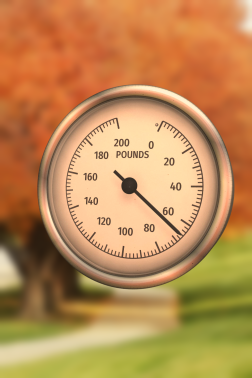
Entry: 66 lb
